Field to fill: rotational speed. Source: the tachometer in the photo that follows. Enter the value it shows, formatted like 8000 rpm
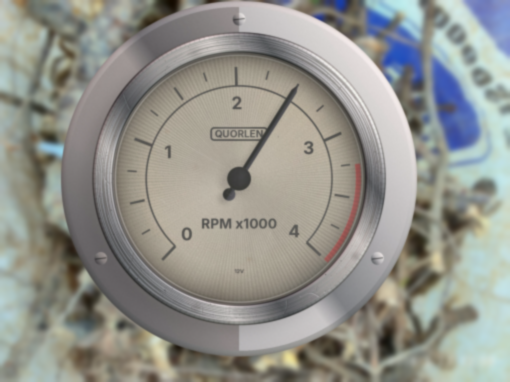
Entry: 2500 rpm
